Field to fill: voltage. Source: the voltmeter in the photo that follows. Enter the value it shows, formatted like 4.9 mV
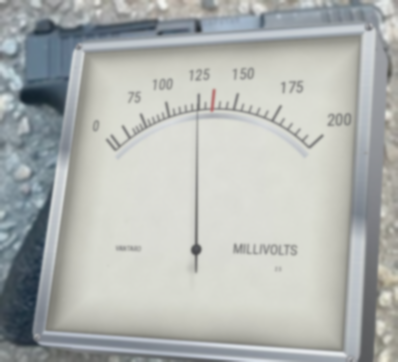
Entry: 125 mV
